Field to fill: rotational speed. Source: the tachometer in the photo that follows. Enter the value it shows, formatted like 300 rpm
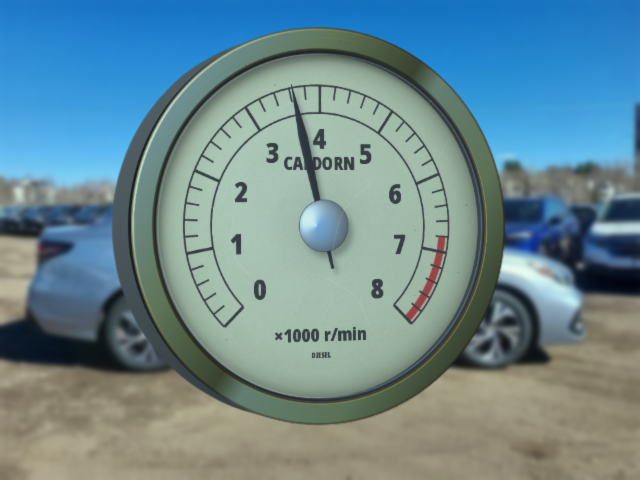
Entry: 3600 rpm
